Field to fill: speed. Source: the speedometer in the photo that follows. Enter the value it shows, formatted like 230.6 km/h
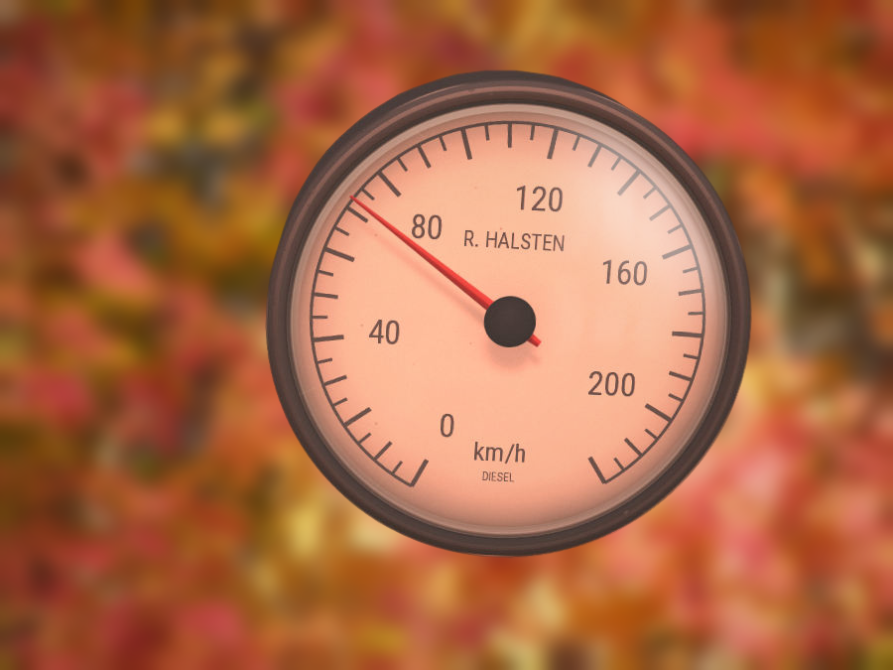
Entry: 72.5 km/h
